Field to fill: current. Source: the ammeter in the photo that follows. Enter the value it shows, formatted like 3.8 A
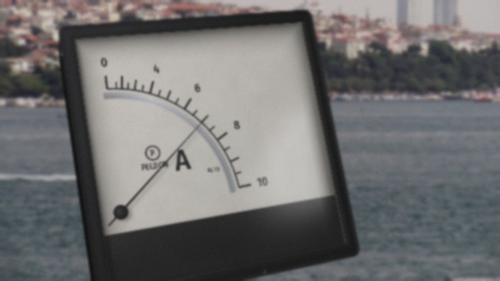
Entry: 7 A
